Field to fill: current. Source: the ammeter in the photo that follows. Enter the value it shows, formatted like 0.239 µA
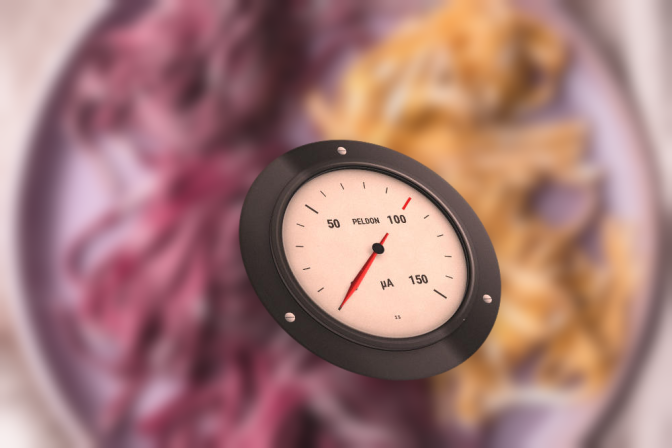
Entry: 0 µA
